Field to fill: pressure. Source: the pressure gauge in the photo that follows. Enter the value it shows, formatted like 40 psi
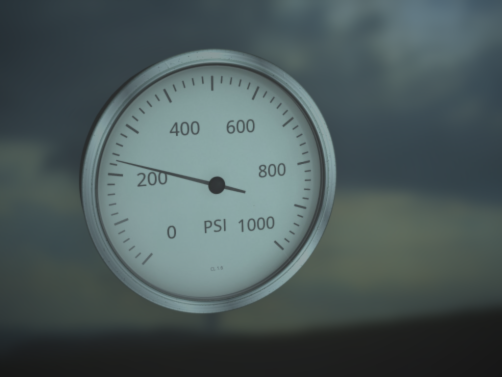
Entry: 230 psi
